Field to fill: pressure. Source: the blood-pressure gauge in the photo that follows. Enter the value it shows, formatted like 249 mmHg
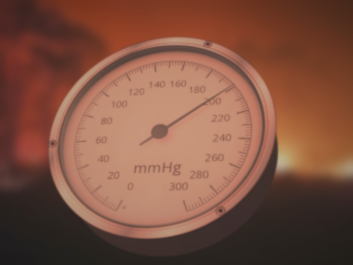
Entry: 200 mmHg
